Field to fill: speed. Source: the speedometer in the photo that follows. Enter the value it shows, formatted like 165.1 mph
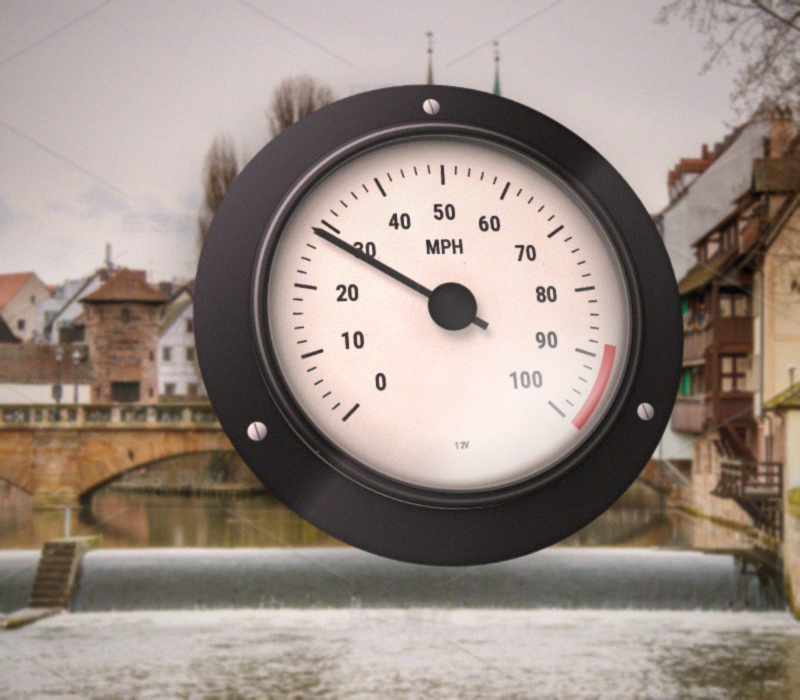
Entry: 28 mph
